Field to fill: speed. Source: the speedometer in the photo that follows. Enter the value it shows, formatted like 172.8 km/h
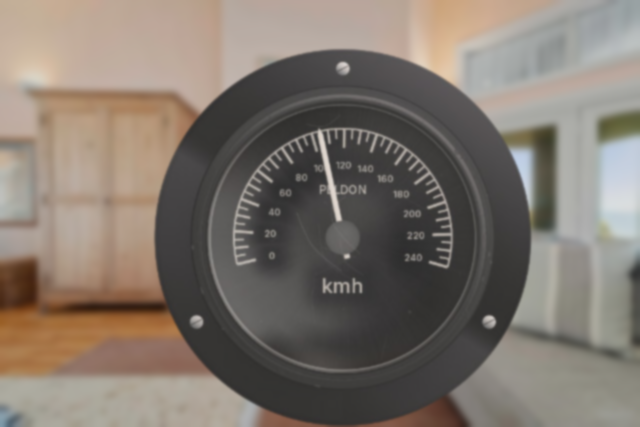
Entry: 105 km/h
